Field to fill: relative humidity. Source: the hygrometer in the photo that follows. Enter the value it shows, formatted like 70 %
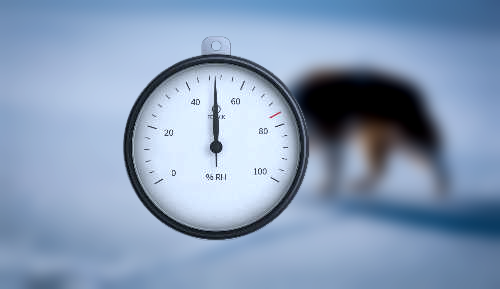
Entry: 50 %
